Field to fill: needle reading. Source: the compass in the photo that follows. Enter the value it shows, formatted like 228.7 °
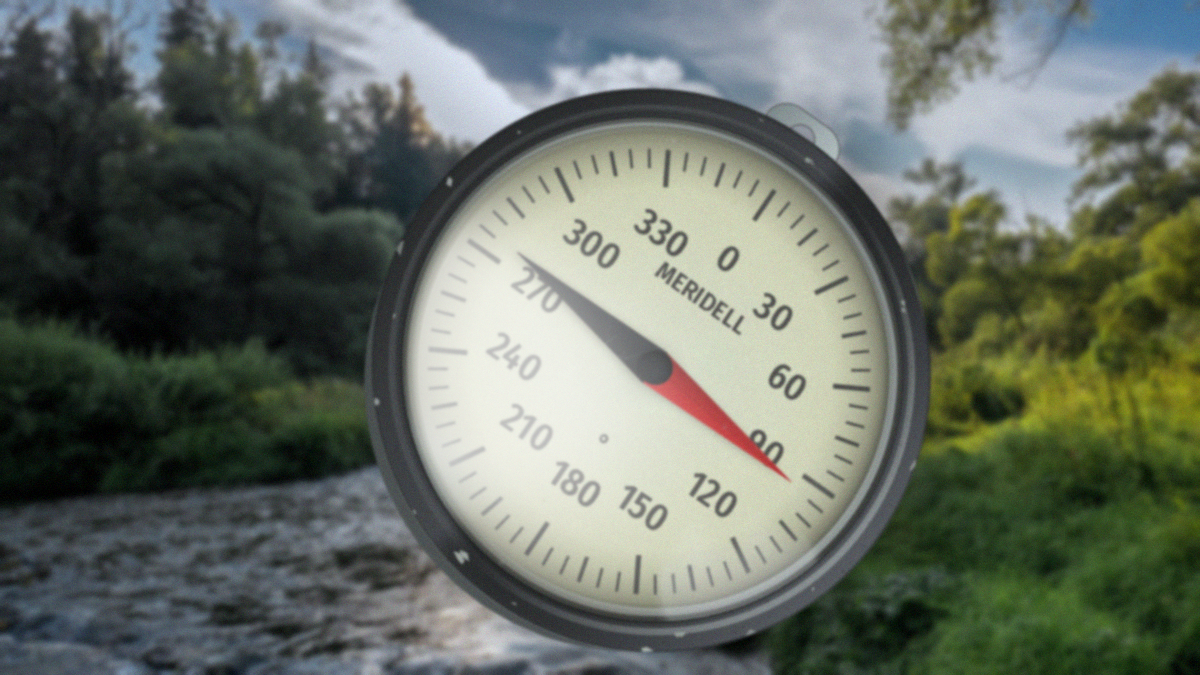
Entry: 95 °
